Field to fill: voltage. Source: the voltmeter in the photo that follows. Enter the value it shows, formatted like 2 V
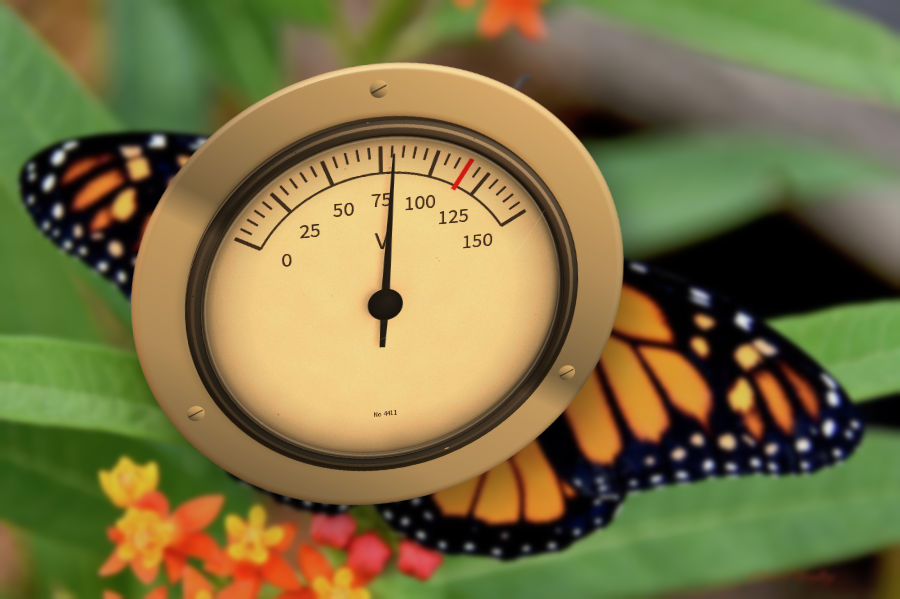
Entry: 80 V
